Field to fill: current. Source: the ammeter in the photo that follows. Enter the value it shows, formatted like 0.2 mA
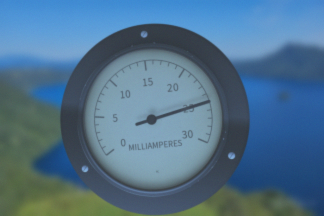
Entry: 25 mA
